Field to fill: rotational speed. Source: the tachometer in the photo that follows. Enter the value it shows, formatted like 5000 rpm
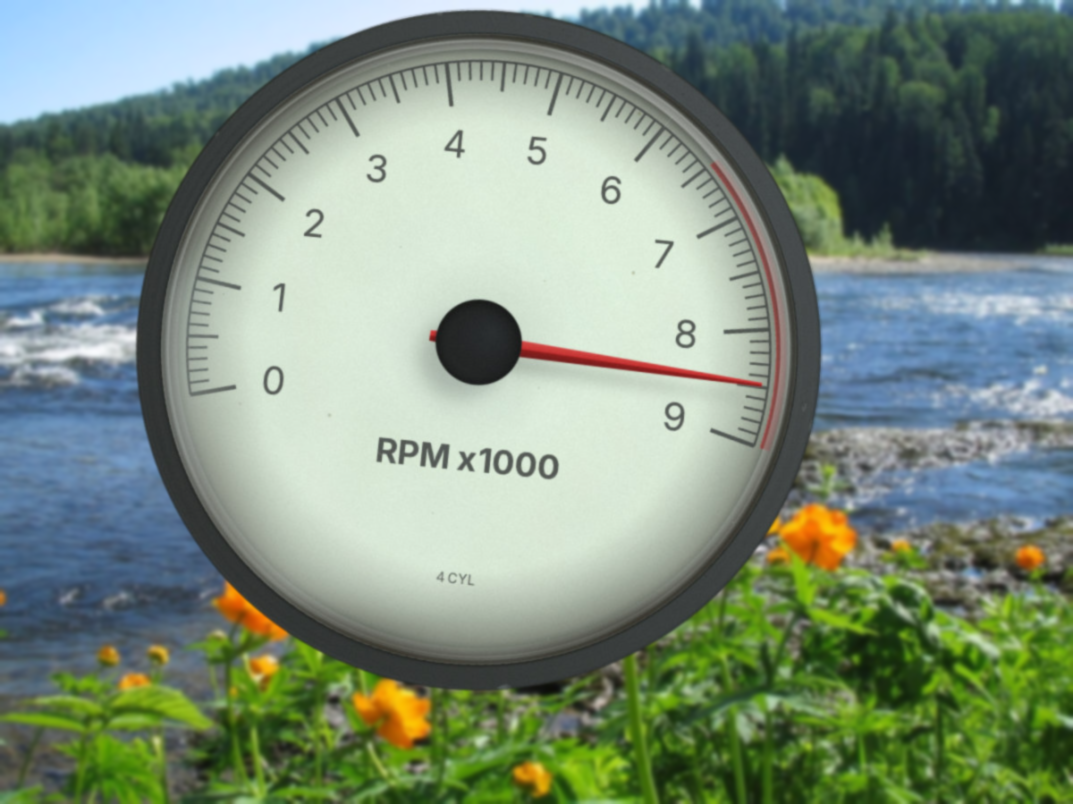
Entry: 8500 rpm
